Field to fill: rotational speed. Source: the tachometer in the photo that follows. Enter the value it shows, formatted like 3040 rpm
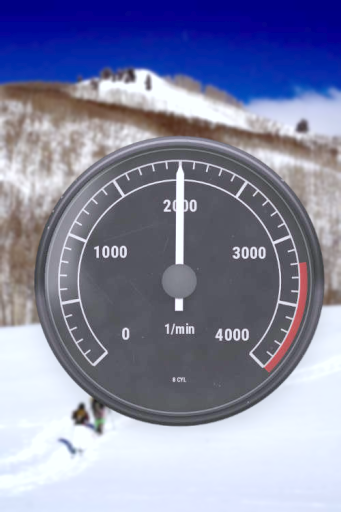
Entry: 2000 rpm
